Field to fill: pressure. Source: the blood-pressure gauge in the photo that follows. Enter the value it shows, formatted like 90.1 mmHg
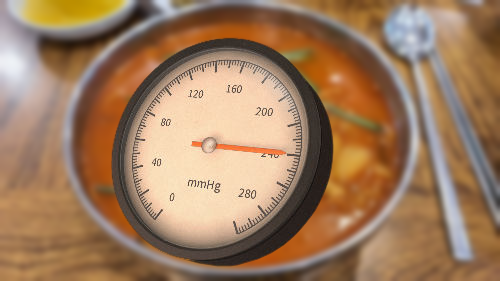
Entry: 240 mmHg
